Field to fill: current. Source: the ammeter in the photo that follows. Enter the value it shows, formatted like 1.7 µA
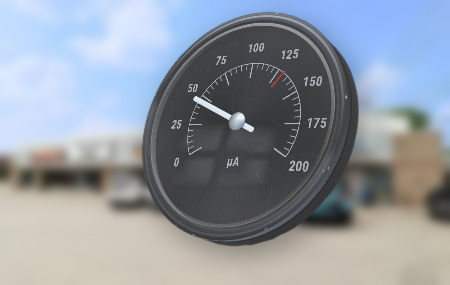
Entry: 45 µA
